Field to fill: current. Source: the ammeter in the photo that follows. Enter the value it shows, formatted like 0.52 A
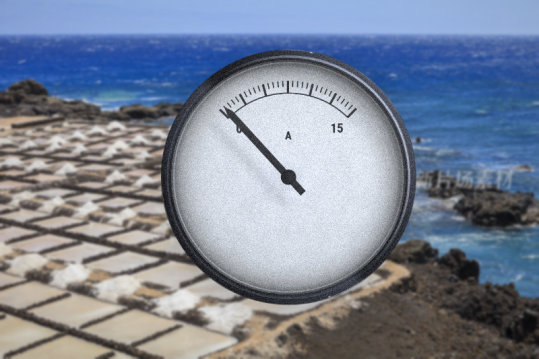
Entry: 0.5 A
